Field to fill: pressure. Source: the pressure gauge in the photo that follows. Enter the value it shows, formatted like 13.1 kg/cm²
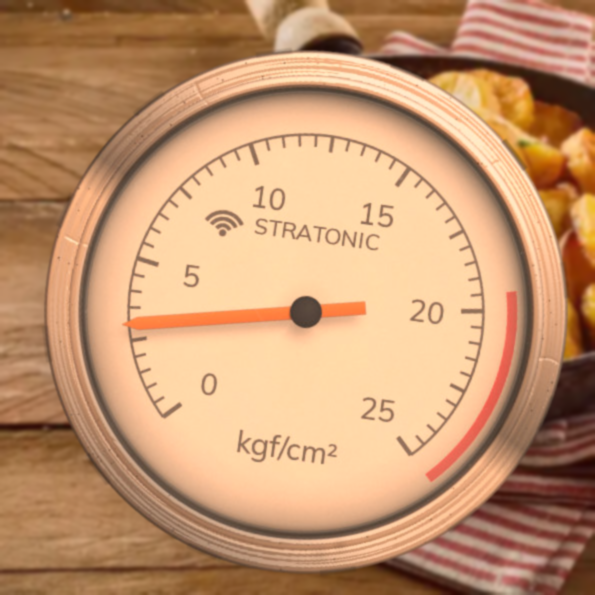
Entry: 3 kg/cm²
